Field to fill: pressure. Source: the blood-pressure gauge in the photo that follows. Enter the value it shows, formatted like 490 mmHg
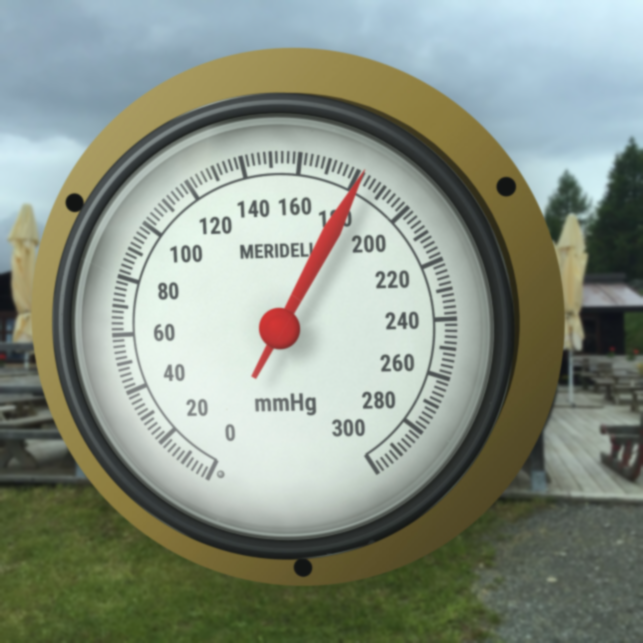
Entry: 182 mmHg
